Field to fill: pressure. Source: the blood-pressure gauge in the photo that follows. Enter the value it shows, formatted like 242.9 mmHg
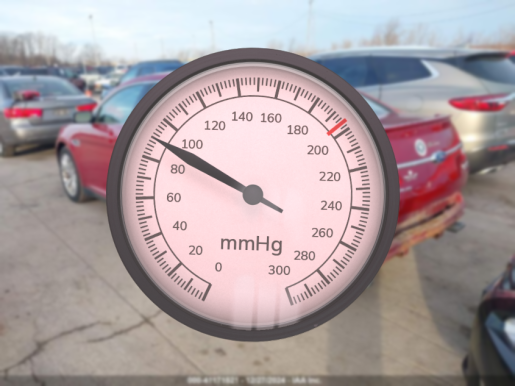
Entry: 90 mmHg
